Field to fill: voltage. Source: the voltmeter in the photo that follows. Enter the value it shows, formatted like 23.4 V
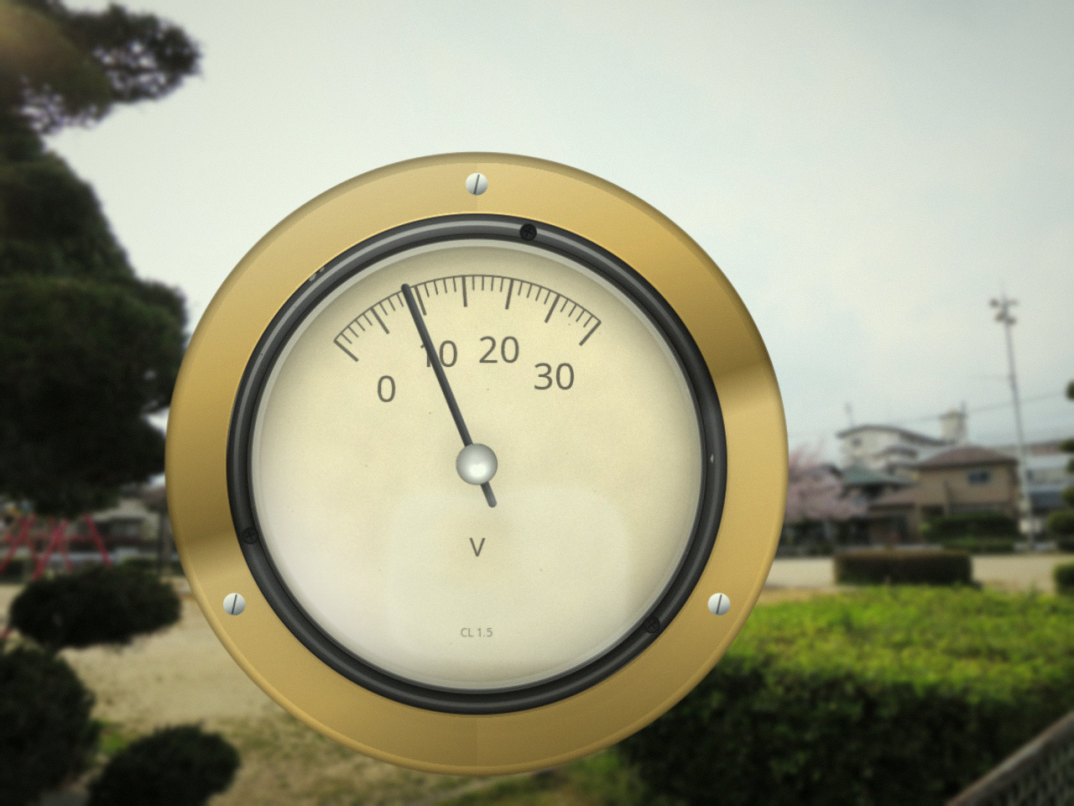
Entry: 9 V
